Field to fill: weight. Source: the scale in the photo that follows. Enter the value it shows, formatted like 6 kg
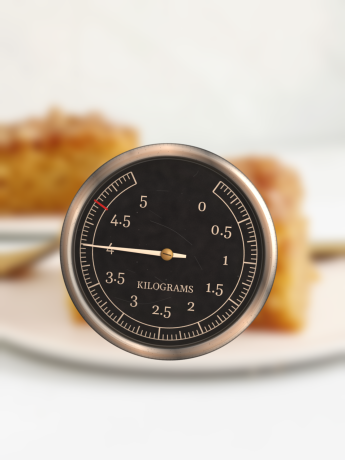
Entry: 4 kg
